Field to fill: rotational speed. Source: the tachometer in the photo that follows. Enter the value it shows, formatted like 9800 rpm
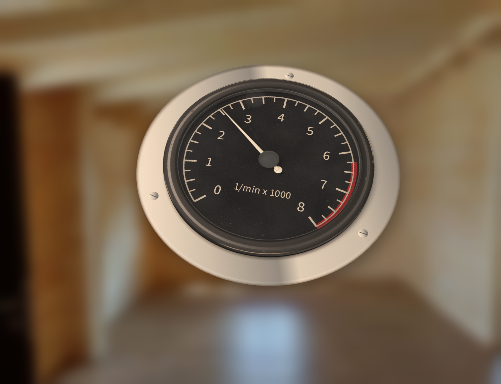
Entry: 2500 rpm
